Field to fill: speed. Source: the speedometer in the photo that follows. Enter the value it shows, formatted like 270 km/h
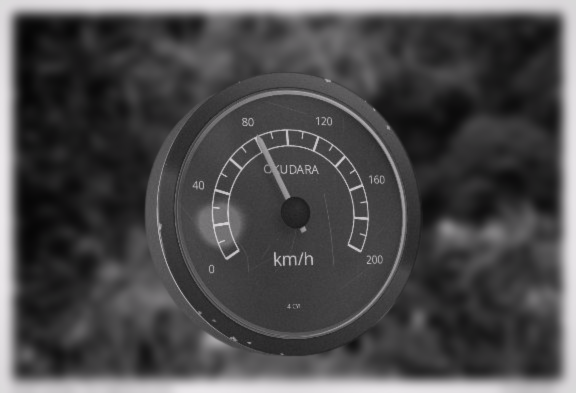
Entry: 80 km/h
